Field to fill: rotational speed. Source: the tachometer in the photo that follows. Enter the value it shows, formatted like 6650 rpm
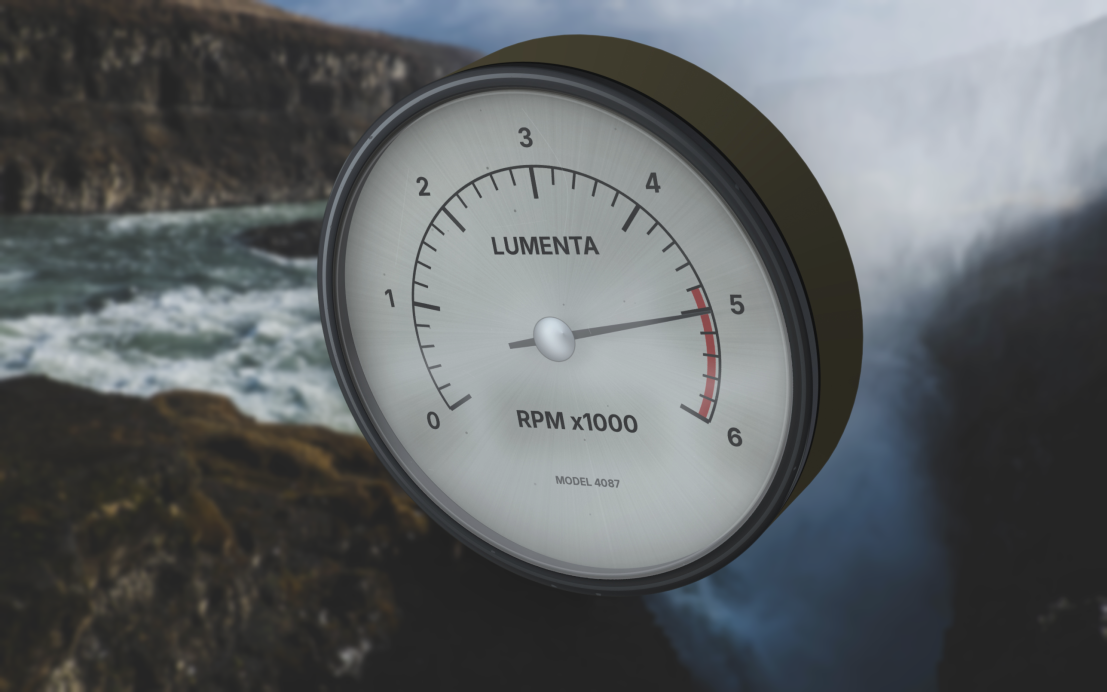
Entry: 5000 rpm
